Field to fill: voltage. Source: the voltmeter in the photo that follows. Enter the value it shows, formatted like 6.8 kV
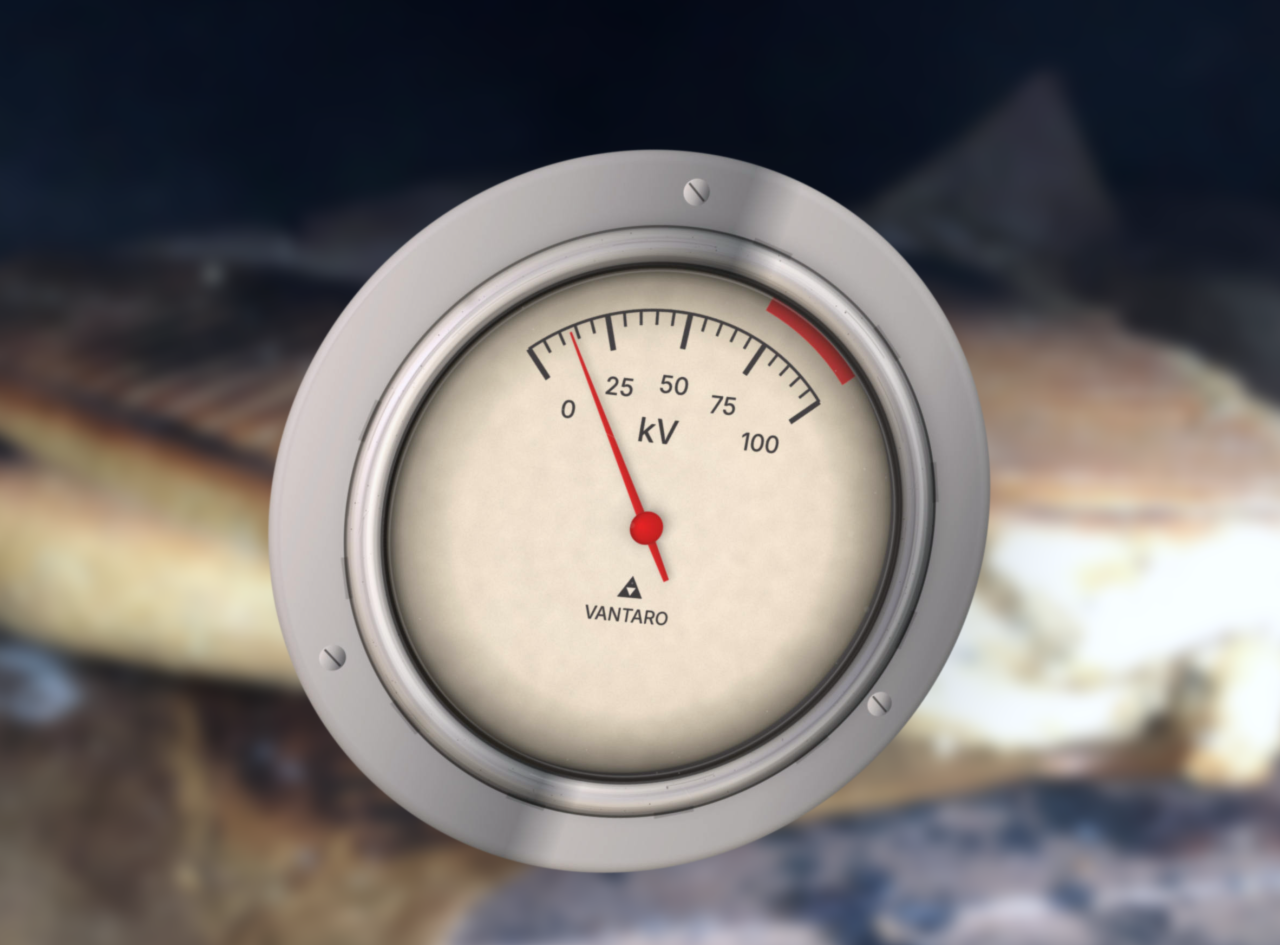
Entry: 12.5 kV
